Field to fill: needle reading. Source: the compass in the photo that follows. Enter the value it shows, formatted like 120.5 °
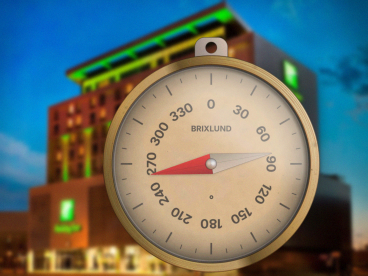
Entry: 260 °
